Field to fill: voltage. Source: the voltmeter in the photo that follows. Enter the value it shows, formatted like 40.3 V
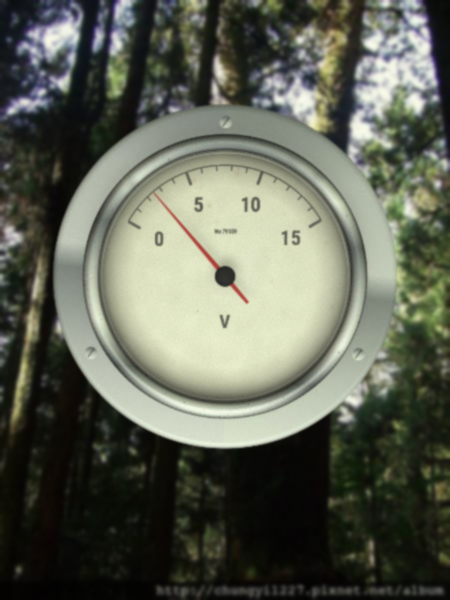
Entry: 2.5 V
